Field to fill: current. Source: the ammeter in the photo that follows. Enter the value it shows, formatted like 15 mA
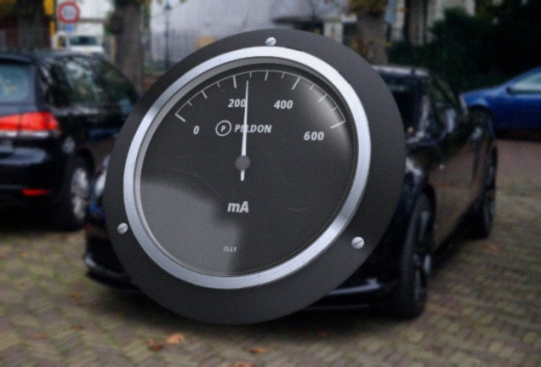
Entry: 250 mA
